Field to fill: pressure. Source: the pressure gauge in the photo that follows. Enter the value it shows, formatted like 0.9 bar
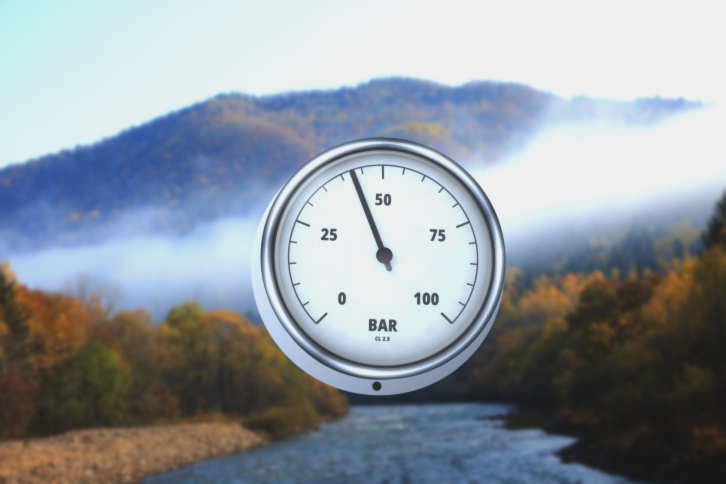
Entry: 42.5 bar
